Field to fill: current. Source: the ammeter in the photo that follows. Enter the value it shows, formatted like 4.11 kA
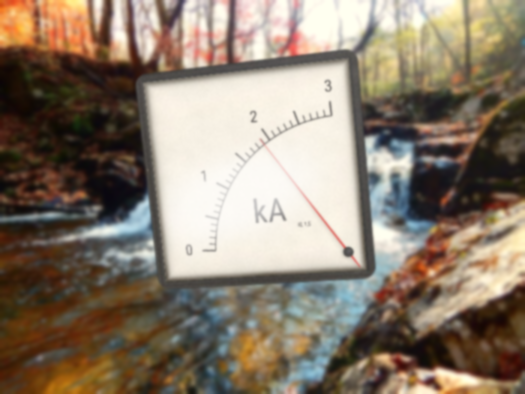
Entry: 1.9 kA
